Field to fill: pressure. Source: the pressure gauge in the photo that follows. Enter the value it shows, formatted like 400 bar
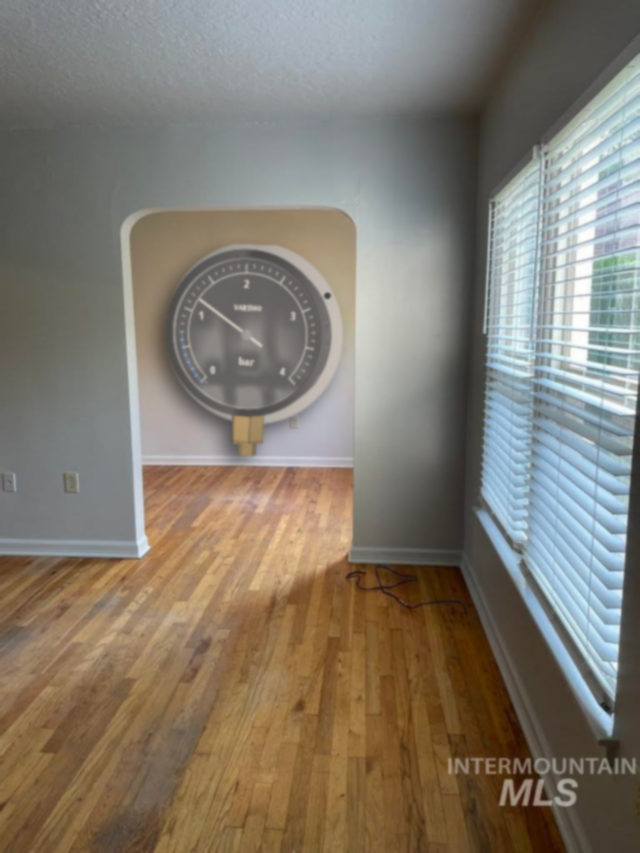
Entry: 1.2 bar
